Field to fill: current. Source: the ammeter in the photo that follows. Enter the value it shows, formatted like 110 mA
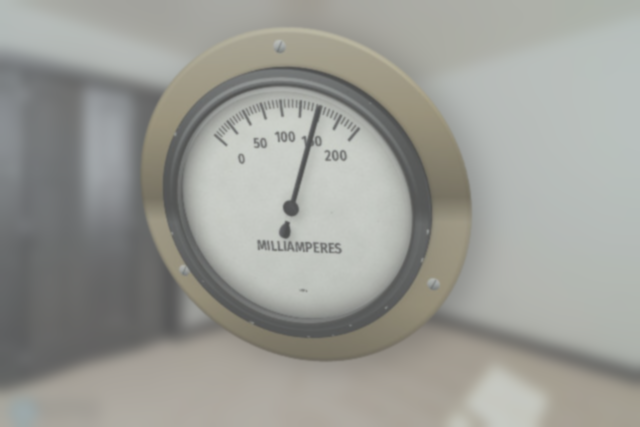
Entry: 150 mA
